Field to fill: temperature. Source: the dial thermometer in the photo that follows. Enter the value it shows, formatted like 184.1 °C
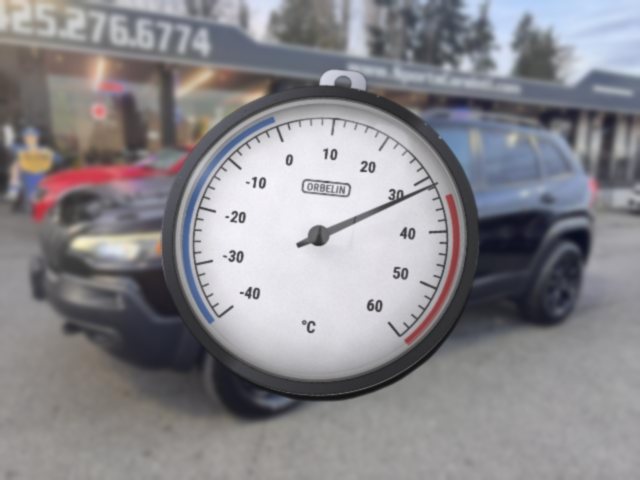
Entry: 32 °C
